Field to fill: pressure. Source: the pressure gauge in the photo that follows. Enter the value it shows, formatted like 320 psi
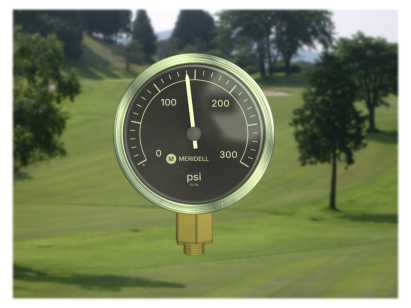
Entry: 140 psi
